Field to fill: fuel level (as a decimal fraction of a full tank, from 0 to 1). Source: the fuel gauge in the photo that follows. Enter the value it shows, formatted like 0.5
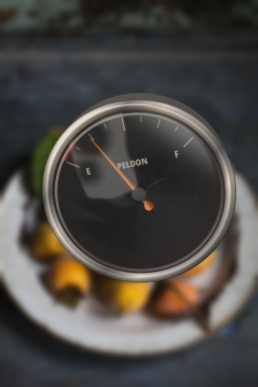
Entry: 0.25
